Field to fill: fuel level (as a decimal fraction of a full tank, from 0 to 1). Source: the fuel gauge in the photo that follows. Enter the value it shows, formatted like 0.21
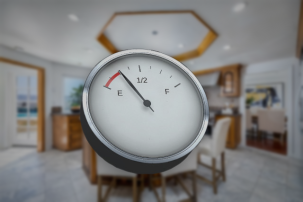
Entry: 0.25
